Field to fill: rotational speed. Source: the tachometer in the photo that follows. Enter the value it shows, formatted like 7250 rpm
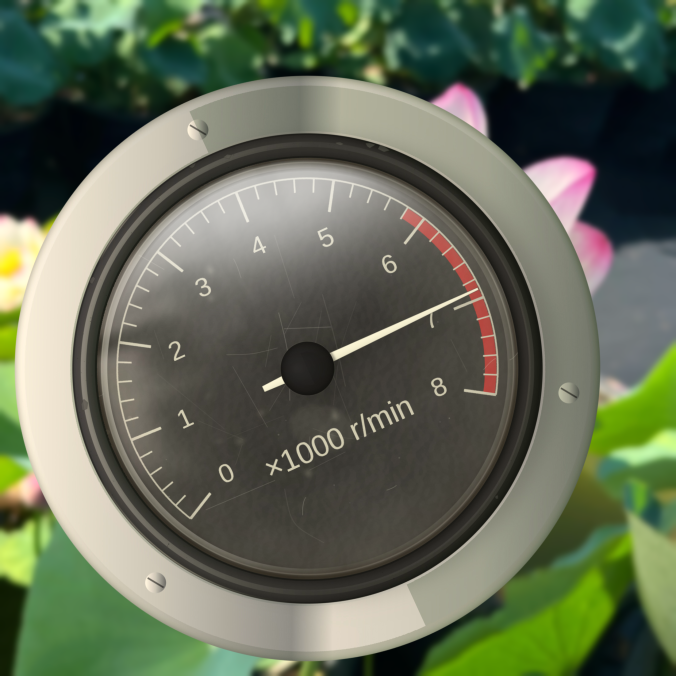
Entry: 6900 rpm
